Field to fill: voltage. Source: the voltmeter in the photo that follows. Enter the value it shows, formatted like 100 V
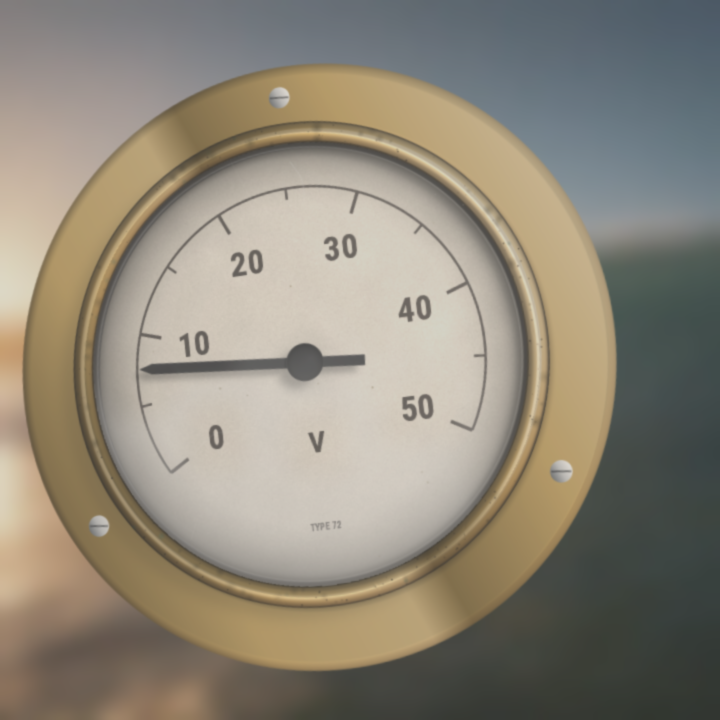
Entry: 7.5 V
